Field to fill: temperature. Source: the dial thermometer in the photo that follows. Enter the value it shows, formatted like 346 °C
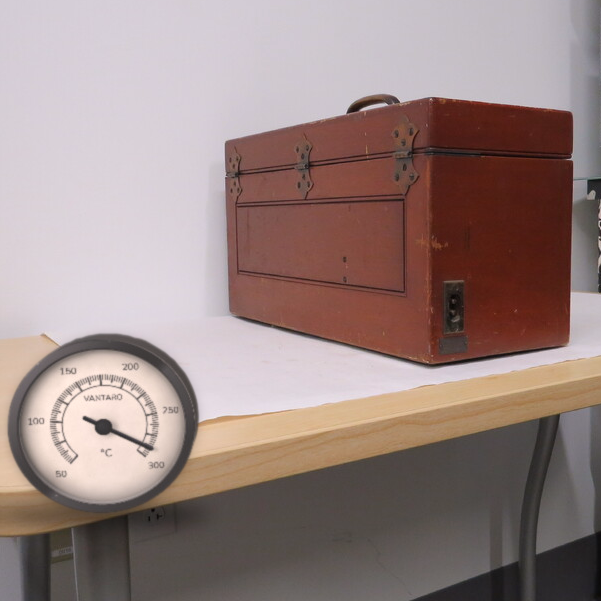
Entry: 287.5 °C
